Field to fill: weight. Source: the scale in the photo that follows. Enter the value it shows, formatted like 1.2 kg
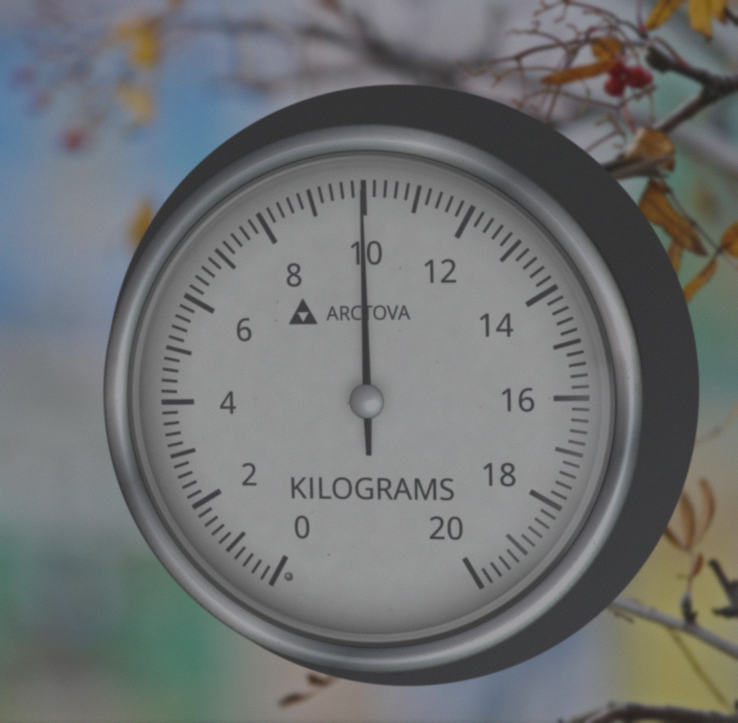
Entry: 10 kg
